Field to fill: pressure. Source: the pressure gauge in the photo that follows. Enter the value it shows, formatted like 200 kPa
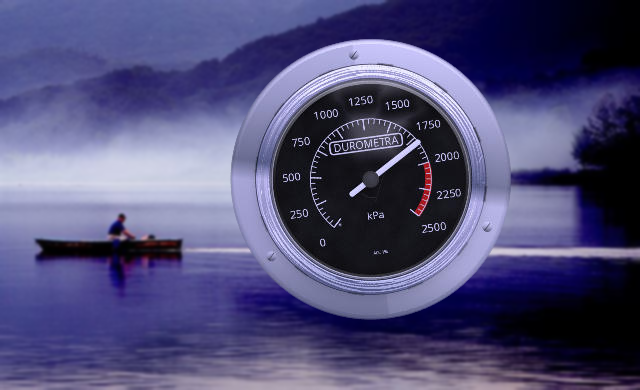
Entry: 1800 kPa
